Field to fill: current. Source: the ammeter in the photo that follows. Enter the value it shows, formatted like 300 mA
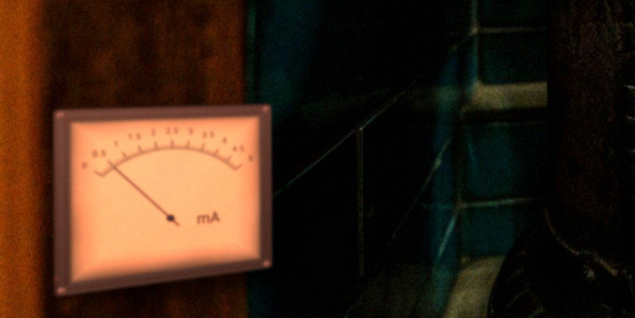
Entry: 0.5 mA
